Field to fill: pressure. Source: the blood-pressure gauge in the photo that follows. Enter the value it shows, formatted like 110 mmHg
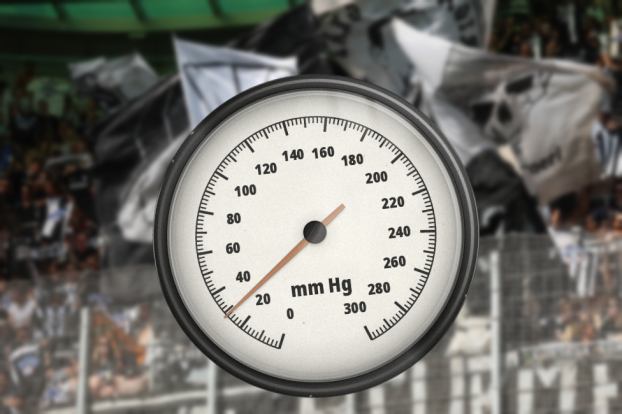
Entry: 28 mmHg
